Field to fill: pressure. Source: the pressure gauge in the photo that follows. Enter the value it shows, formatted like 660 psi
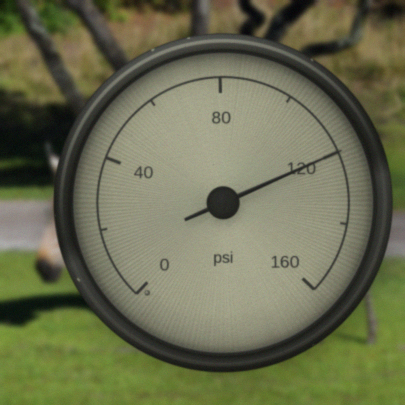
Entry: 120 psi
